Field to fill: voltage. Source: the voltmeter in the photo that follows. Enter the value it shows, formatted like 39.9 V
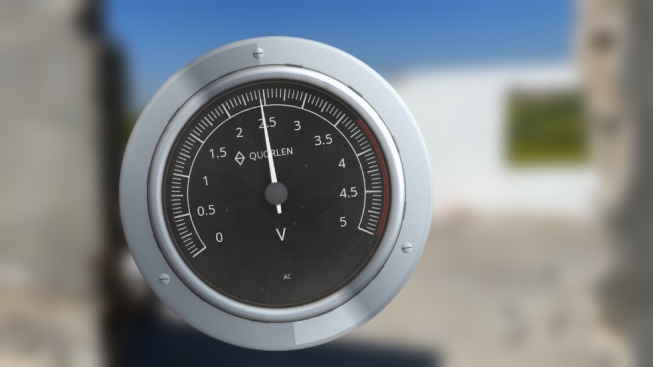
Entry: 2.45 V
